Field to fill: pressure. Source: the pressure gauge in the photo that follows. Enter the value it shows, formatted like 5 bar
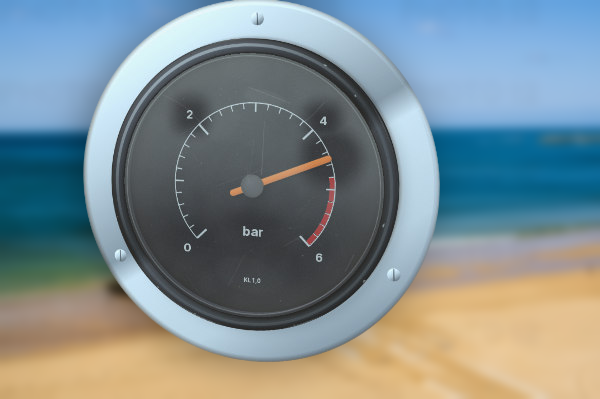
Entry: 4.5 bar
